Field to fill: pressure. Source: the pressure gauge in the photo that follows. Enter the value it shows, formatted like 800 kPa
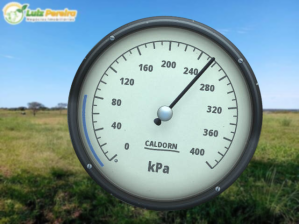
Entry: 255 kPa
